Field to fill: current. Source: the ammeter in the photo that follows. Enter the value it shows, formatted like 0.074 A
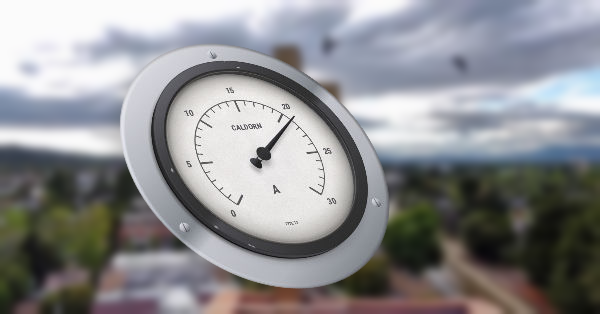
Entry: 21 A
